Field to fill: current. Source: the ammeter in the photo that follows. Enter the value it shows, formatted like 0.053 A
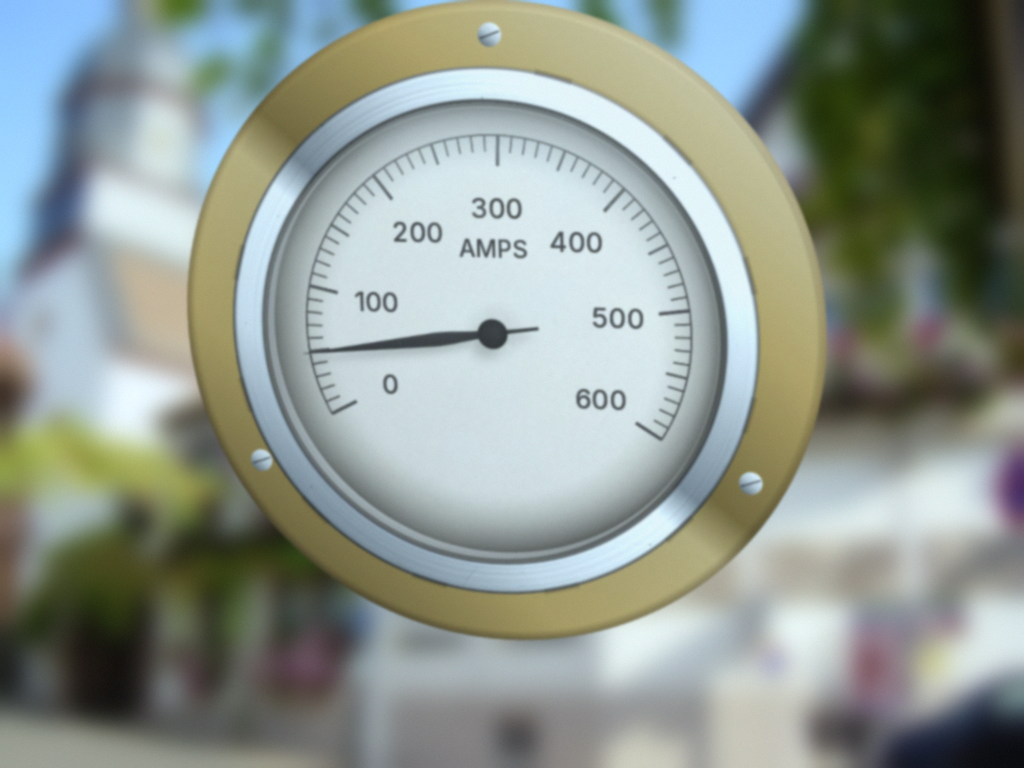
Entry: 50 A
